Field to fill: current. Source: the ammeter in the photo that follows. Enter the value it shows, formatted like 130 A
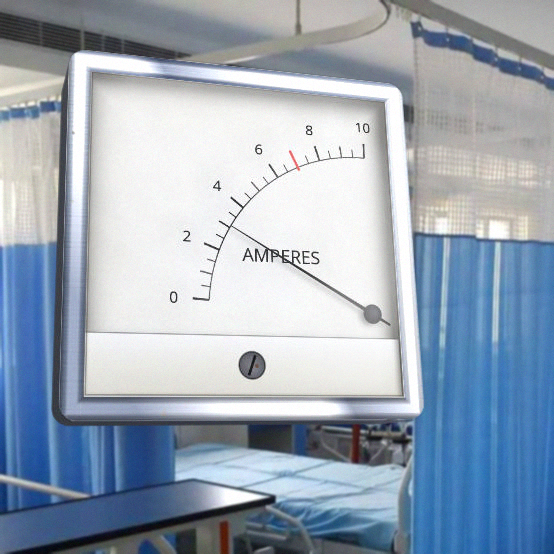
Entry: 3 A
